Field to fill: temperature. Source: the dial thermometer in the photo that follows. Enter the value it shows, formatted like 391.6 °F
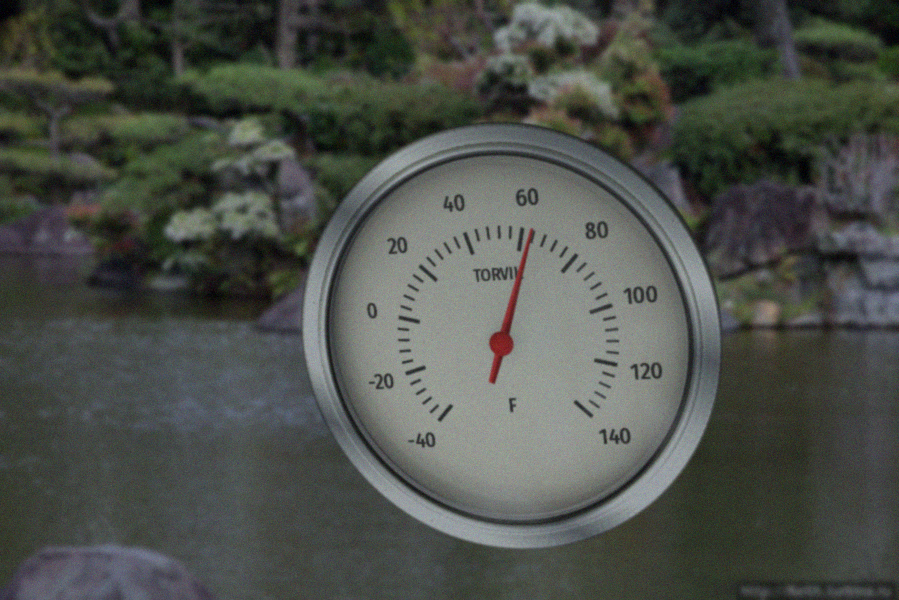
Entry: 64 °F
